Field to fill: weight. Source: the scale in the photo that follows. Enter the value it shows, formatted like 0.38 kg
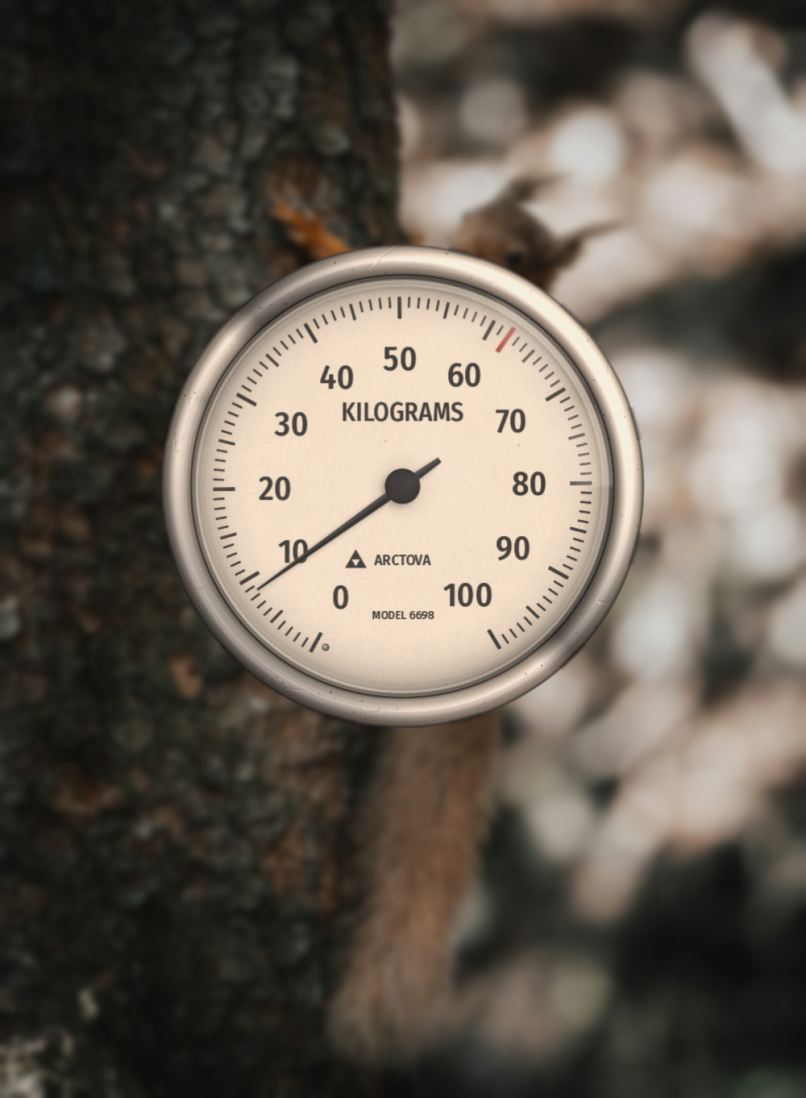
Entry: 8.5 kg
